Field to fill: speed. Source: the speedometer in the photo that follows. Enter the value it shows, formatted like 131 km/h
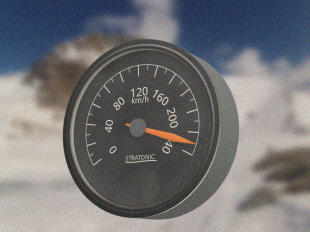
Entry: 230 km/h
